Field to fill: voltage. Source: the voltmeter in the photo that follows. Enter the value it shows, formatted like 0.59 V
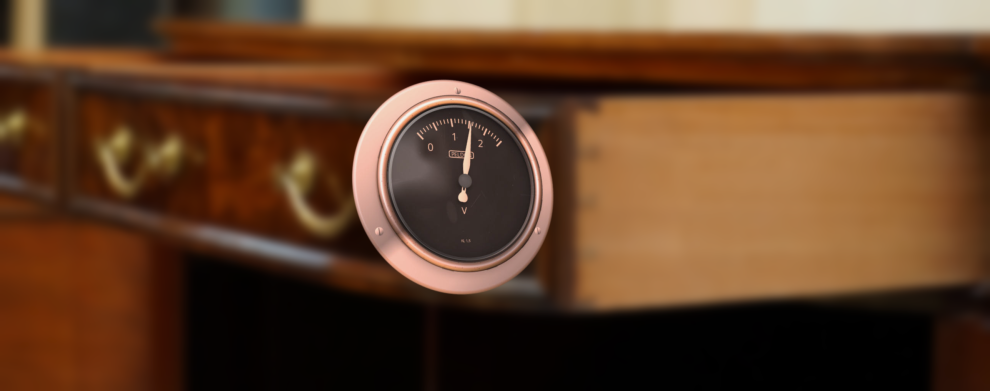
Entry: 1.5 V
